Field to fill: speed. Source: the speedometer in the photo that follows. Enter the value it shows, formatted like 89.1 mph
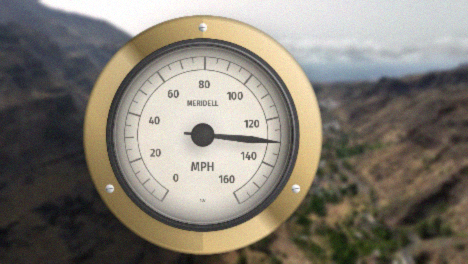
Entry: 130 mph
